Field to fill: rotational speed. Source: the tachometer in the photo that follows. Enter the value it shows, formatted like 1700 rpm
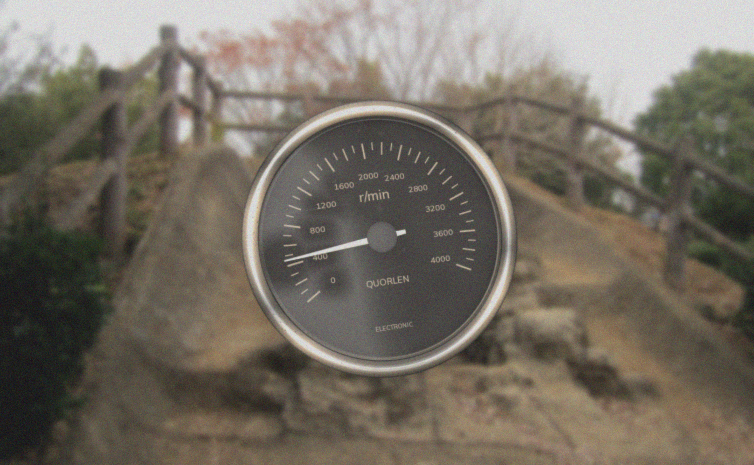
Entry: 450 rpm
